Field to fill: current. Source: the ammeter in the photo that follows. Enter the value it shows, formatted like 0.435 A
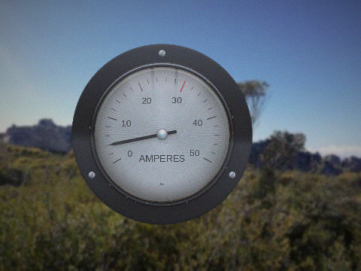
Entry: 4 A
